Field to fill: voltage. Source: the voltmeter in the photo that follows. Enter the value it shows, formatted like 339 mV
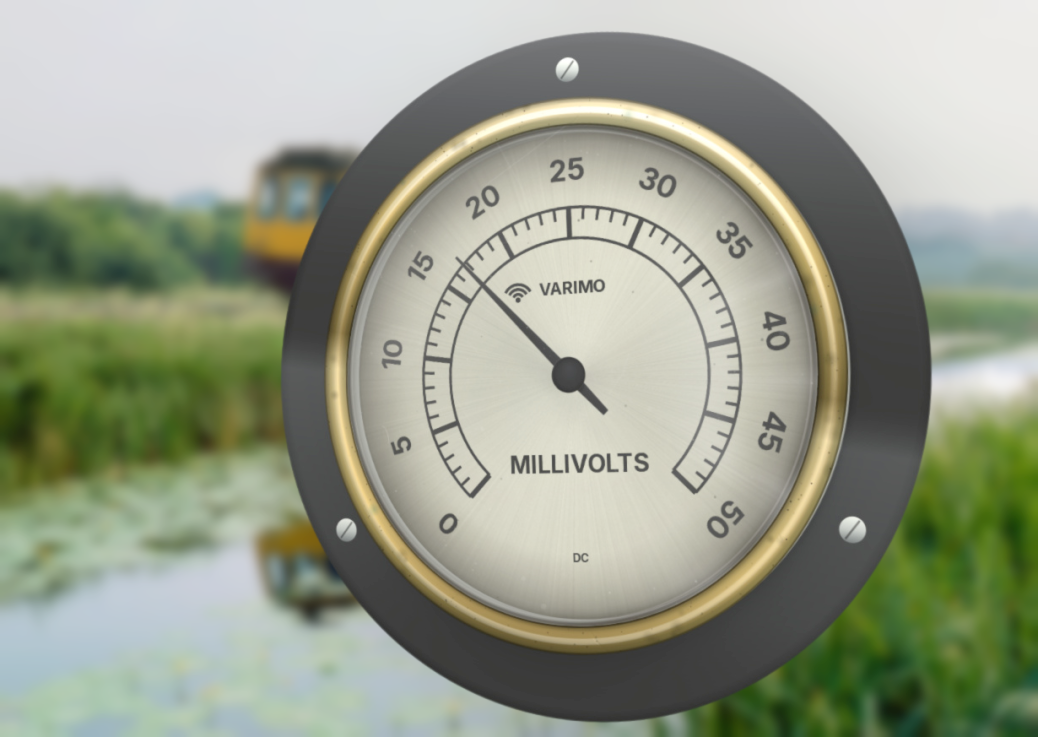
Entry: 17 mV
